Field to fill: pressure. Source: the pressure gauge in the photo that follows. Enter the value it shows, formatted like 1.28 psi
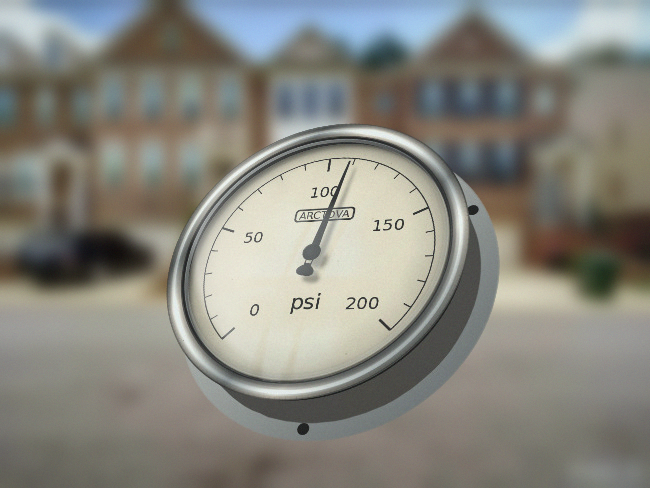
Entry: 110 psi
